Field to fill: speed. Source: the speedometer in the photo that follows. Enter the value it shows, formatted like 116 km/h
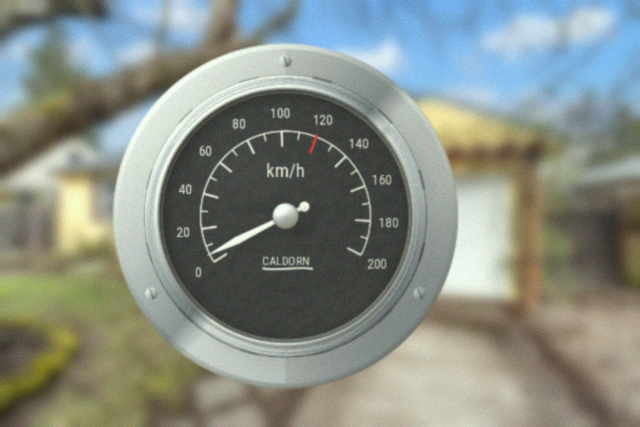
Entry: 5 km/h
